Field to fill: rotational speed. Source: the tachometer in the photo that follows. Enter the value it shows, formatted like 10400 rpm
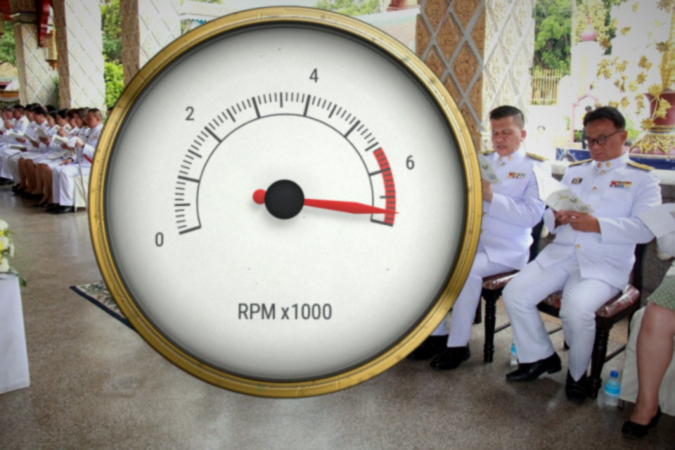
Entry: 6800 rpm
